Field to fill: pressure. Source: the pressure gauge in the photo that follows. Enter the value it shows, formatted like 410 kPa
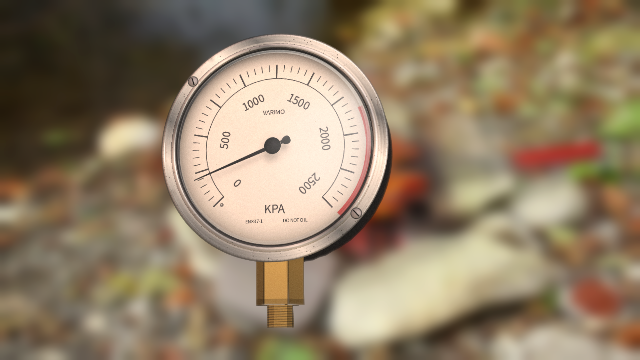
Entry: 200 kPa
